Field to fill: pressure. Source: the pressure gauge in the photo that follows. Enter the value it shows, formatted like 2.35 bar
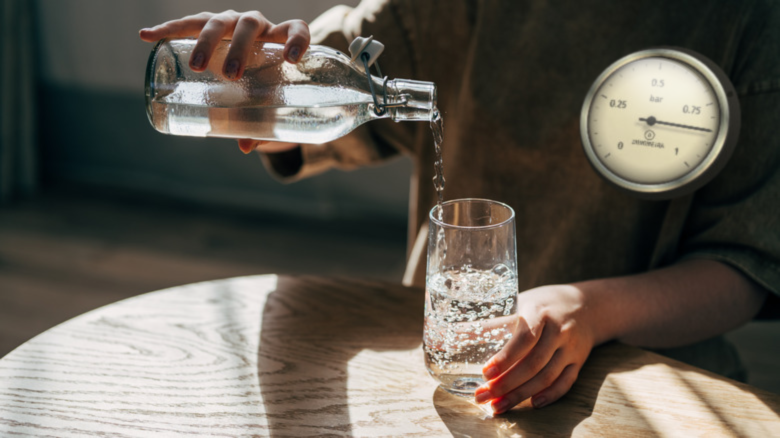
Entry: 0.85 bar
